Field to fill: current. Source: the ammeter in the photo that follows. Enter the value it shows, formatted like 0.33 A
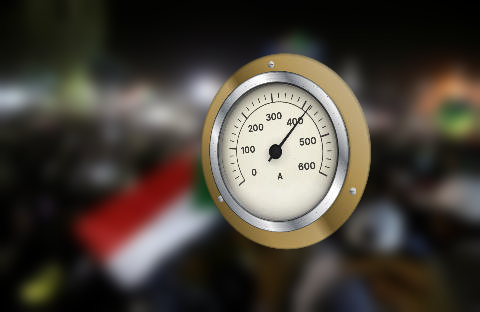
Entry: 420 A
